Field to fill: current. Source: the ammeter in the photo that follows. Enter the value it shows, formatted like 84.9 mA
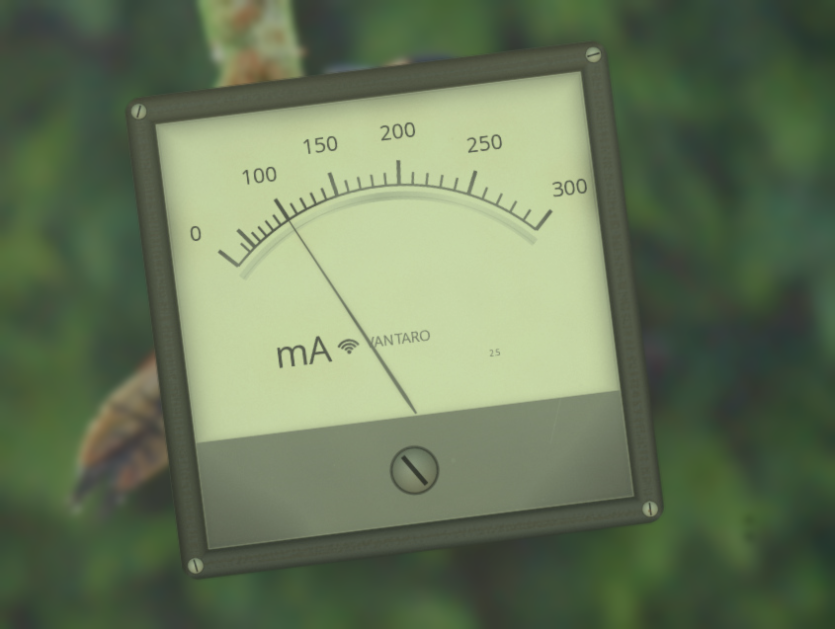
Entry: 100 mA
